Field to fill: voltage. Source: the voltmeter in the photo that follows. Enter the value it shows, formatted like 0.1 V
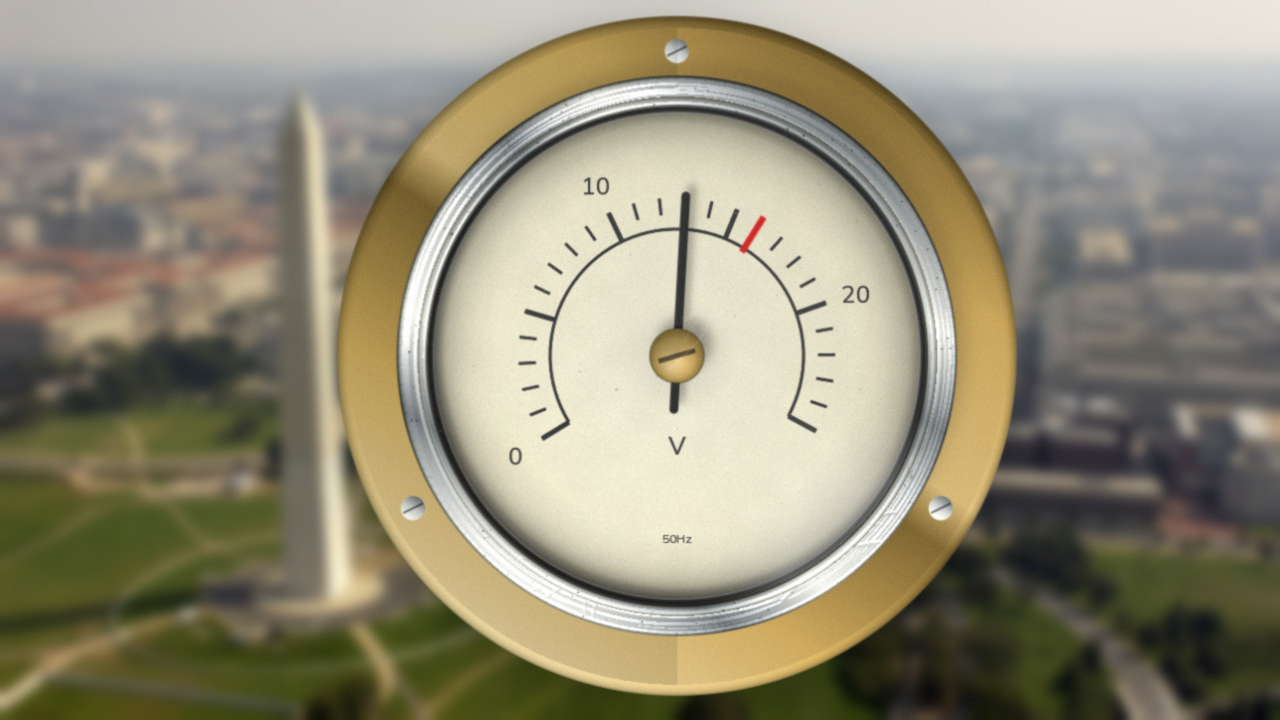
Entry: 13 V
